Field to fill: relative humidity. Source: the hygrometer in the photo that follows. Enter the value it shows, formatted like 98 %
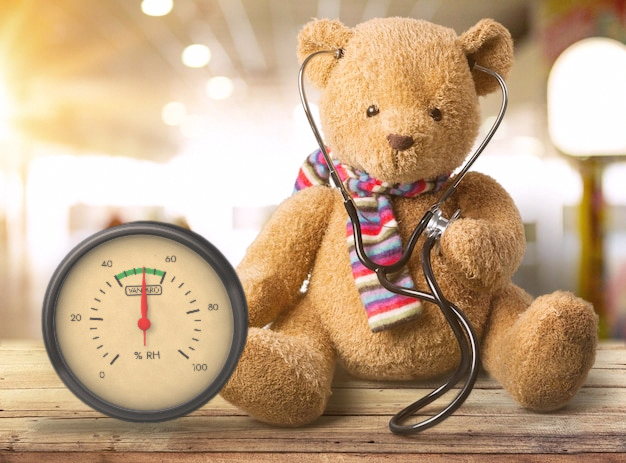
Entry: 52 %
